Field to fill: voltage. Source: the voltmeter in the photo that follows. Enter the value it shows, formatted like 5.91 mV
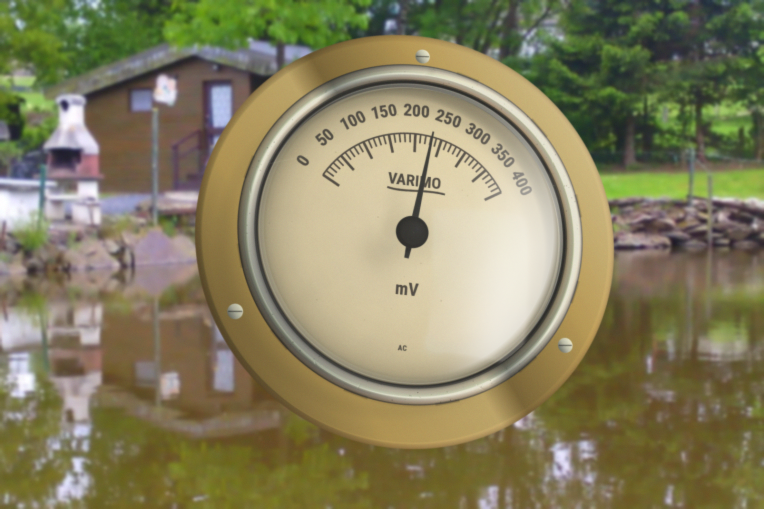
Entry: 230 mV
